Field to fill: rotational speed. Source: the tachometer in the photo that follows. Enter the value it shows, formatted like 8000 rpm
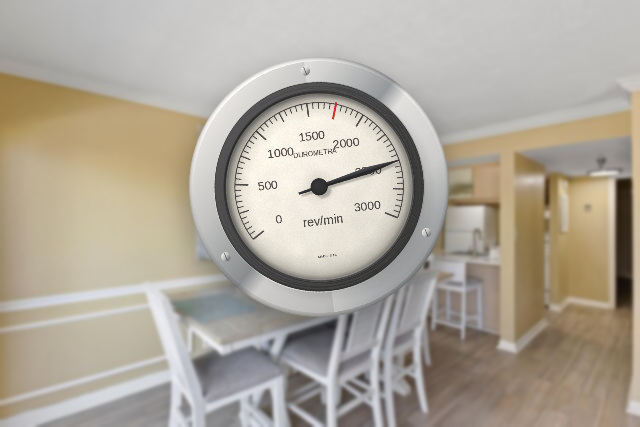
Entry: 2500 rpm
